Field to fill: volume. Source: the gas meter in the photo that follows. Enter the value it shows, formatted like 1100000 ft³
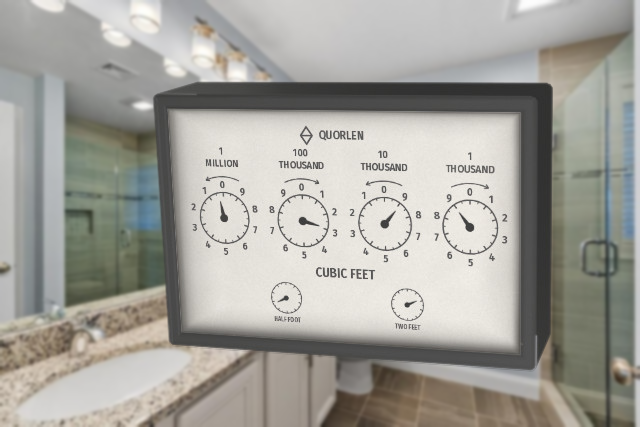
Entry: 28900 ft³
